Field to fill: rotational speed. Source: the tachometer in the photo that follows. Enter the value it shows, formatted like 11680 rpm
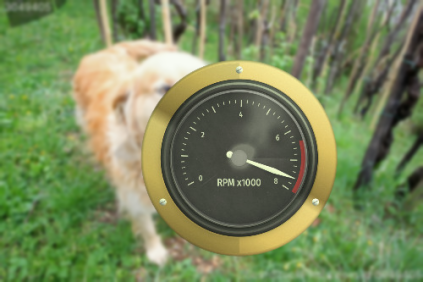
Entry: 7600 rpm
